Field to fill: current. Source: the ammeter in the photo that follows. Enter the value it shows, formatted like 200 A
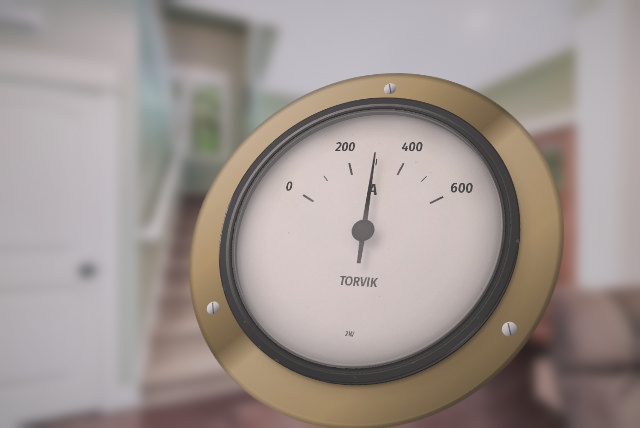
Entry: 300 A
